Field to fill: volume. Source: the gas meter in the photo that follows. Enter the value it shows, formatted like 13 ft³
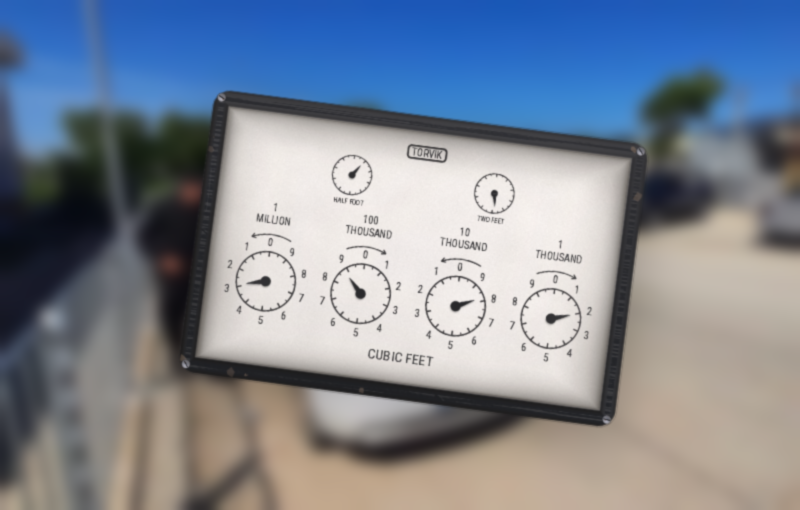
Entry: 288200 ft³
